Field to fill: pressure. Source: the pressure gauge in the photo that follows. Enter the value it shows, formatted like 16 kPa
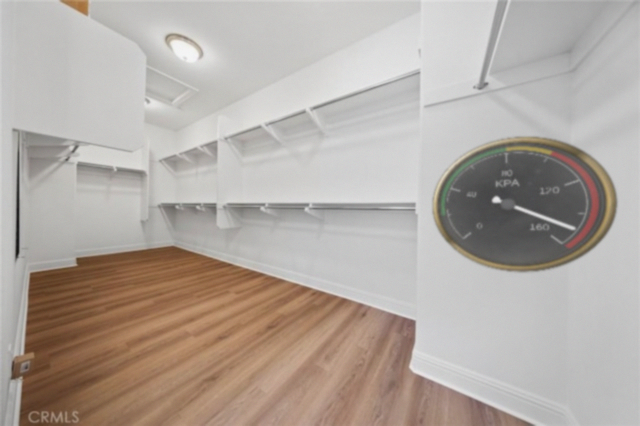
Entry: 150 kPa
